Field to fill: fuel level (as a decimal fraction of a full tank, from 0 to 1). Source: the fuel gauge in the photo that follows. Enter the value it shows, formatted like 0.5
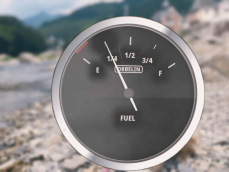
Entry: 0.25
